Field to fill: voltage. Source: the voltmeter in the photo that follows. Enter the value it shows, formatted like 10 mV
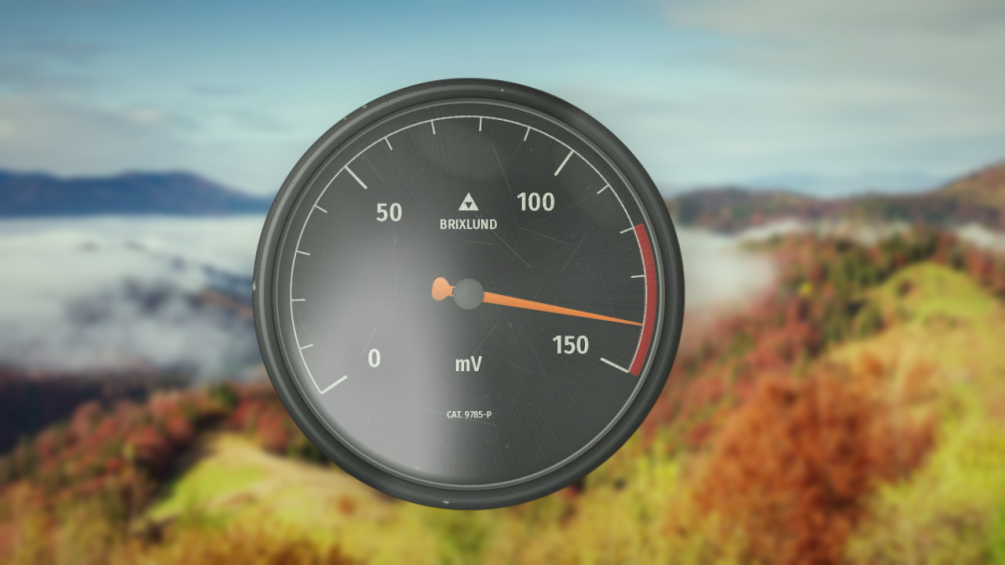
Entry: 140 mV
